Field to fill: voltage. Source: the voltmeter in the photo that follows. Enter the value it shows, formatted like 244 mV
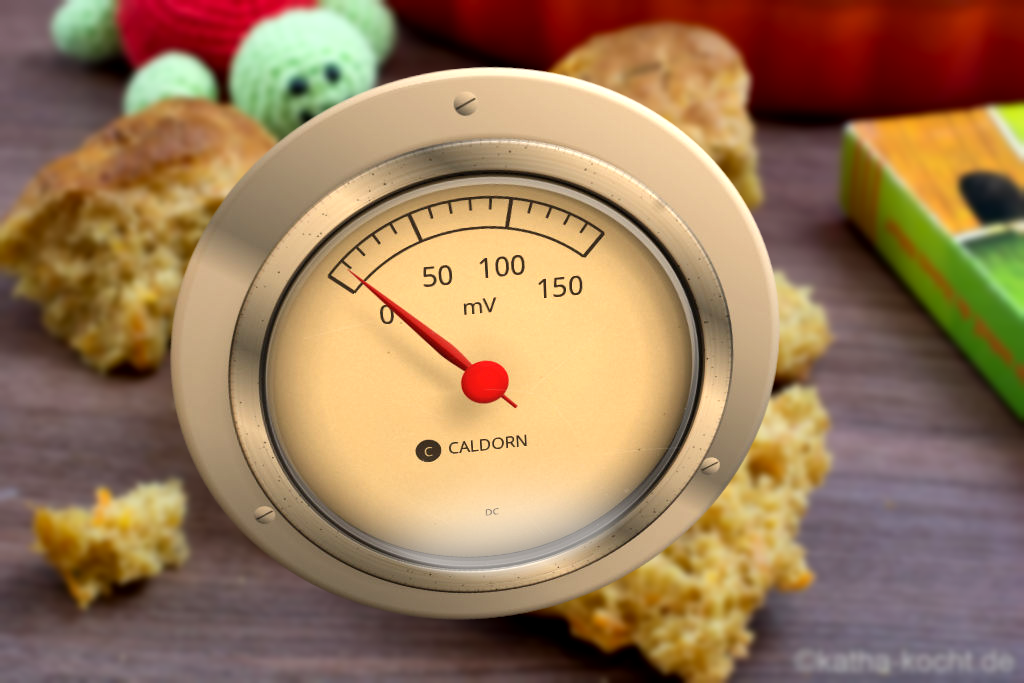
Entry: 10 mV
